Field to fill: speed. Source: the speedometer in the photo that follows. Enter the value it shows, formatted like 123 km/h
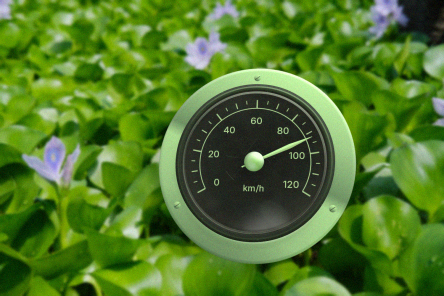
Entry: 92.5 km/h
